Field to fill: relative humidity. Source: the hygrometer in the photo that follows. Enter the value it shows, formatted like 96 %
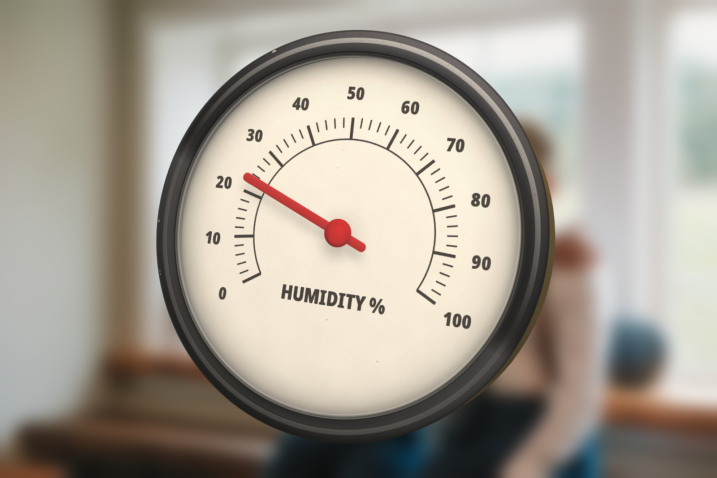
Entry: 23 %
